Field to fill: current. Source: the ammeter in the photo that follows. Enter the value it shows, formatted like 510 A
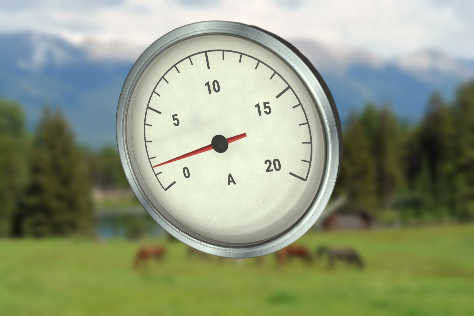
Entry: 1.5 A
